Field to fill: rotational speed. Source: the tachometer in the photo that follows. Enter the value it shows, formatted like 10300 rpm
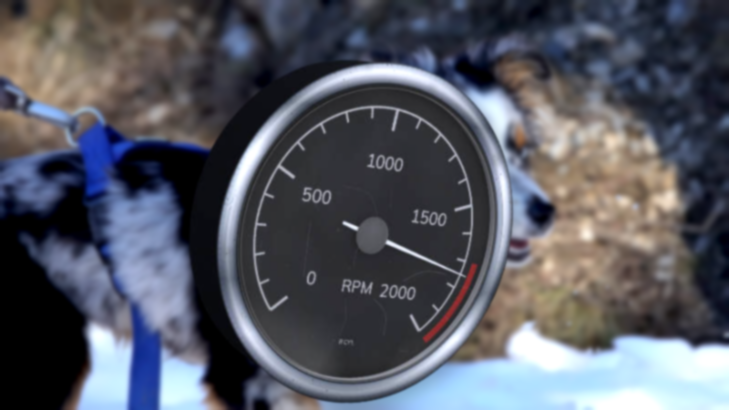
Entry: 1750 rpm
